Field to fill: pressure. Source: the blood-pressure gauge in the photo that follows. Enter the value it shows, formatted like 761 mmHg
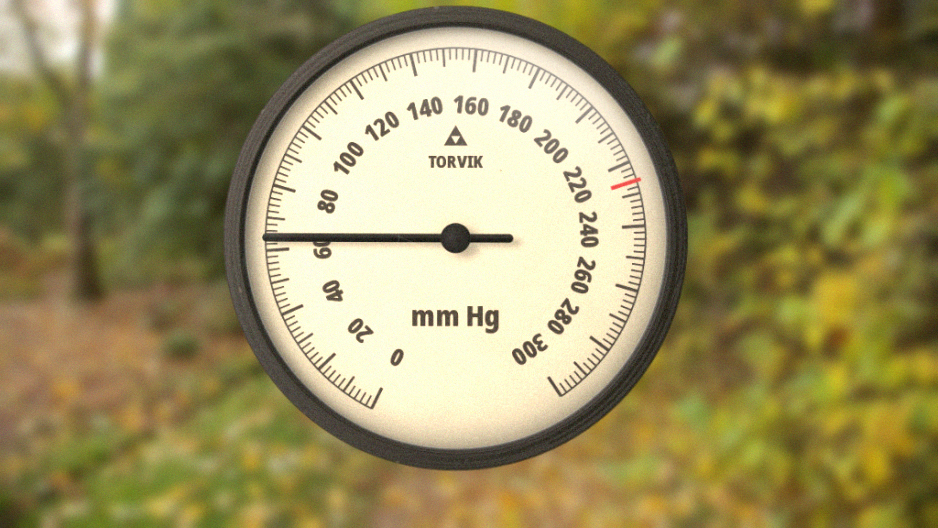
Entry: 64 mmHg
